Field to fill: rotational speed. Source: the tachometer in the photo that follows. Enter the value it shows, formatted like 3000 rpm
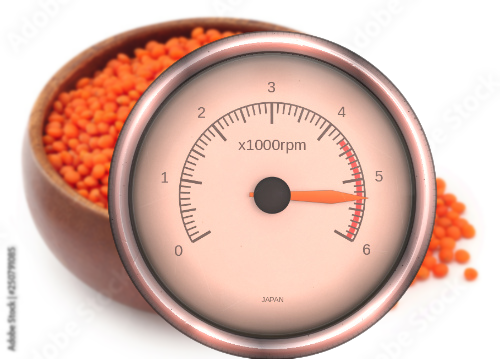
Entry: 5300 rpm
